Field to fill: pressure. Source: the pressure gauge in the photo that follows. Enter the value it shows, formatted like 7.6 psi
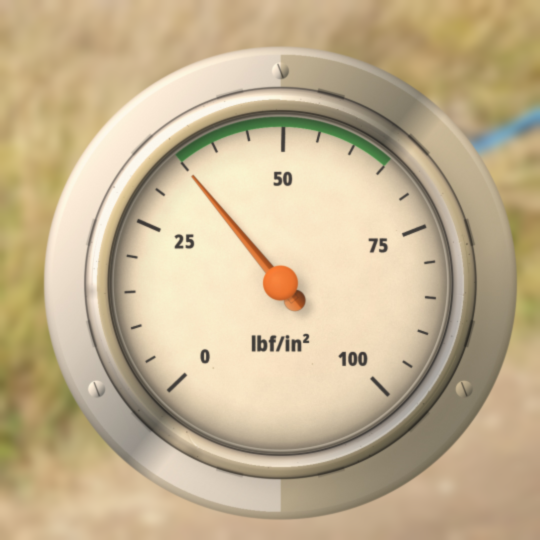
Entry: 35 psi
